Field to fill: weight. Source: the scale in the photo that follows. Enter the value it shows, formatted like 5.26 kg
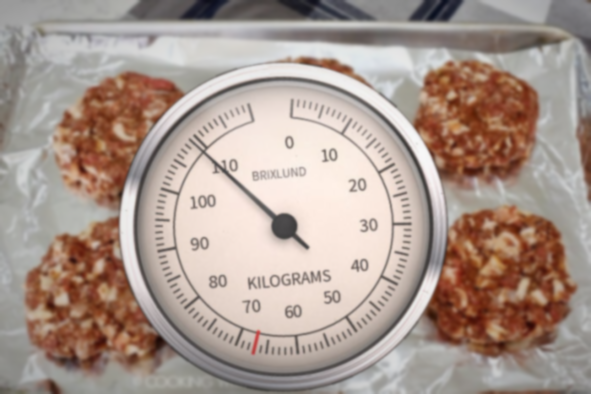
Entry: 109 kg
